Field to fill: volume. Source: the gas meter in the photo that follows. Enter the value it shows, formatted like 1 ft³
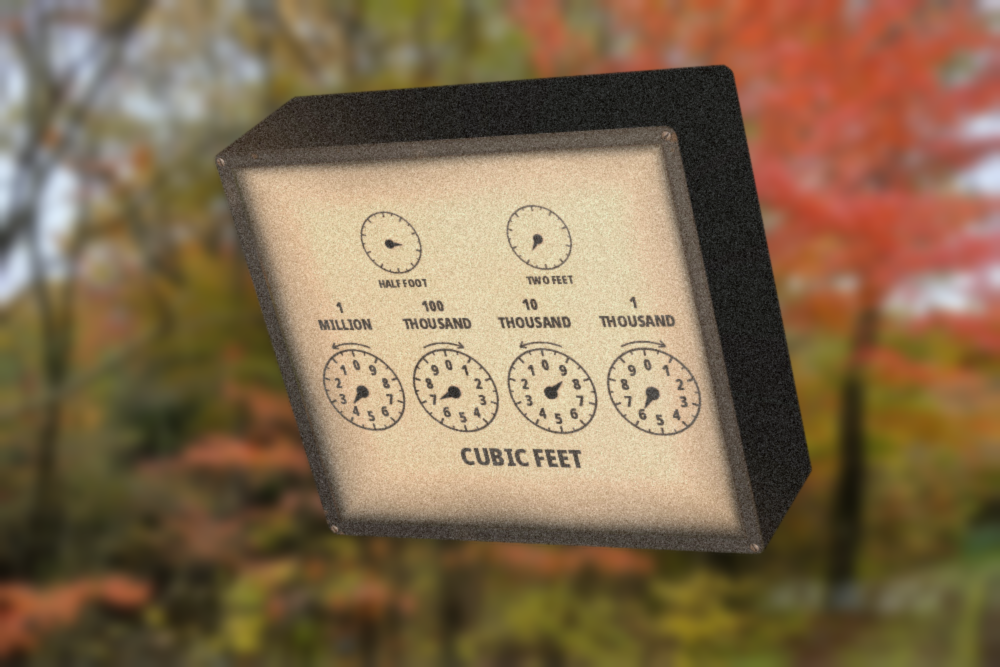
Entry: 368600 ft³
